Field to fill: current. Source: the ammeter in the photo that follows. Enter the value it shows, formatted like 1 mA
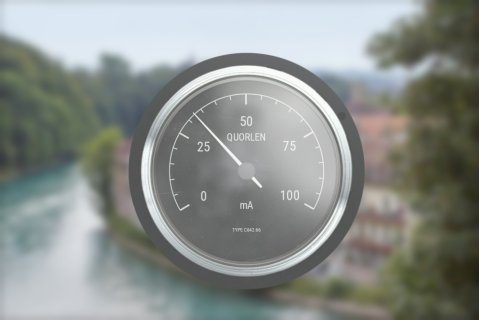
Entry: 32.5 mA
